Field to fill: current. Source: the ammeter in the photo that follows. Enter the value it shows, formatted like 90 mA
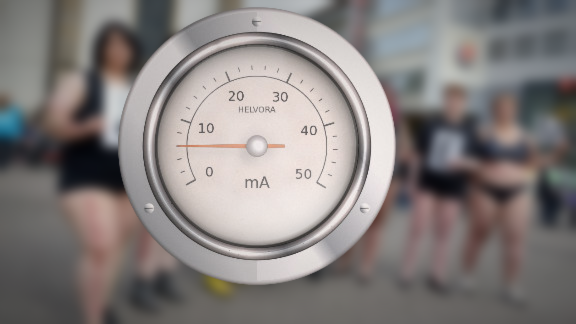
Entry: 6 mA
